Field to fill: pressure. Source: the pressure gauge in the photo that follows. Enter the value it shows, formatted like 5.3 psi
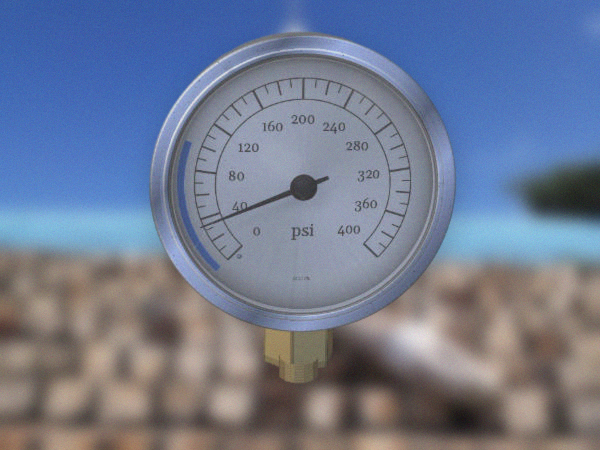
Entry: 35 psi
